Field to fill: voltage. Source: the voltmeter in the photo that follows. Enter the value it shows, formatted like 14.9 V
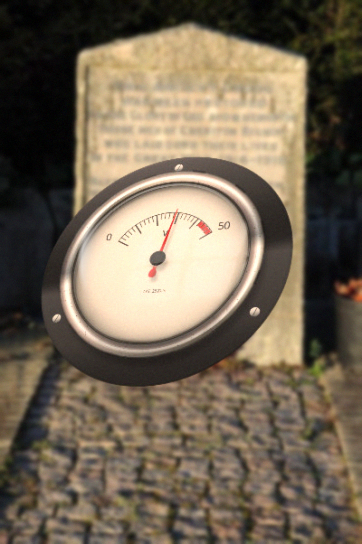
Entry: 30 V
